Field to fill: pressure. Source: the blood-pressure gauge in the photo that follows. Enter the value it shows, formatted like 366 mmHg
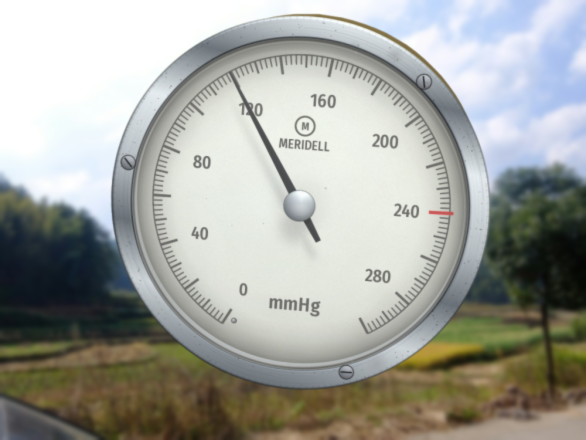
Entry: 120 mmHg
